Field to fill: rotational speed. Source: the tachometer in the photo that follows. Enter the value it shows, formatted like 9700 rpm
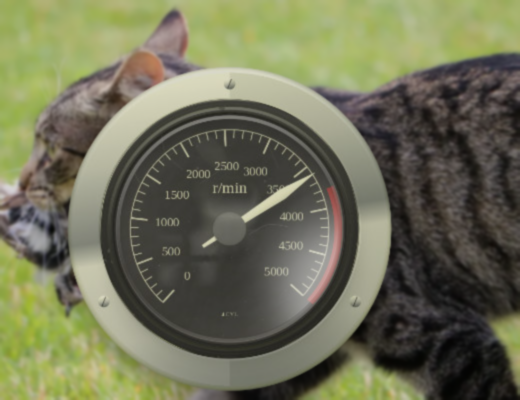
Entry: 3600 rpm
